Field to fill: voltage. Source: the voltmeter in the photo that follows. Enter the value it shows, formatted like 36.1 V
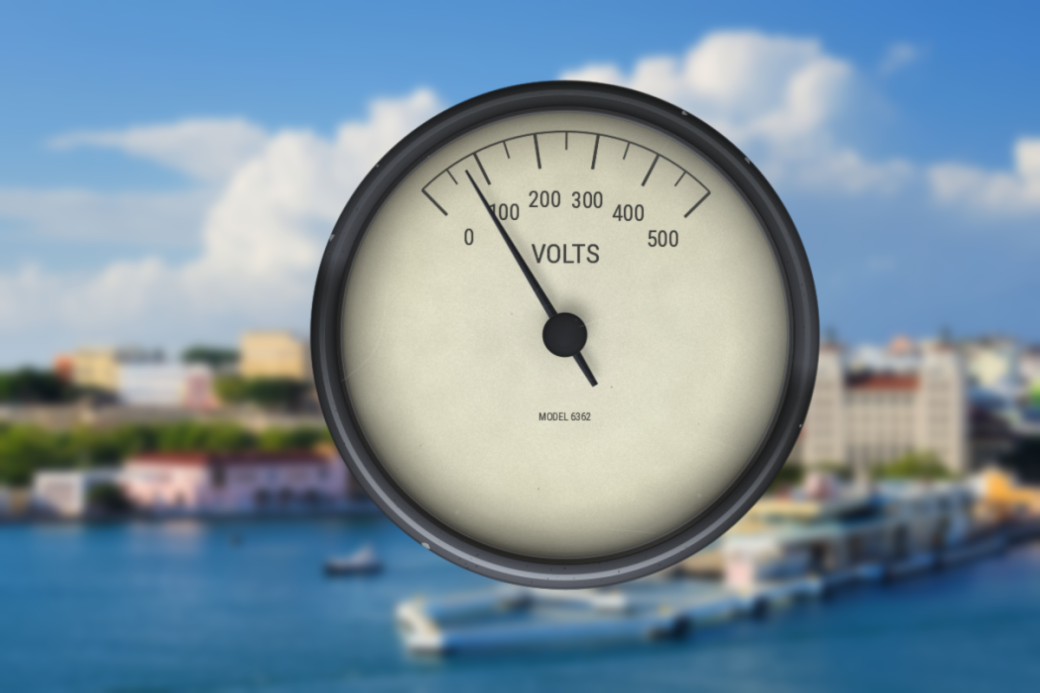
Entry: 75 V
